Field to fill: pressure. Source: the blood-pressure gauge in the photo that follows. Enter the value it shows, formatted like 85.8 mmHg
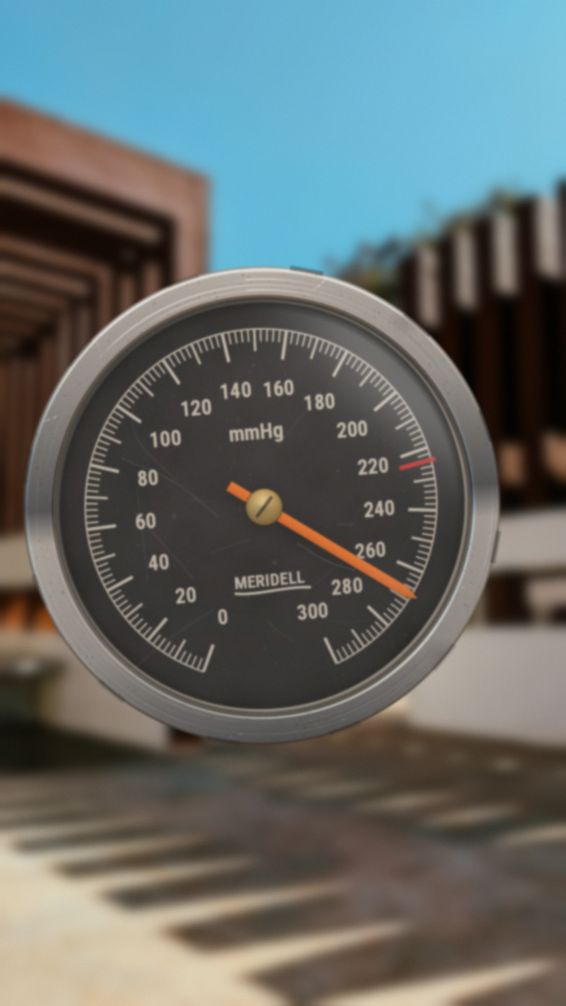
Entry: 268 mmHg
